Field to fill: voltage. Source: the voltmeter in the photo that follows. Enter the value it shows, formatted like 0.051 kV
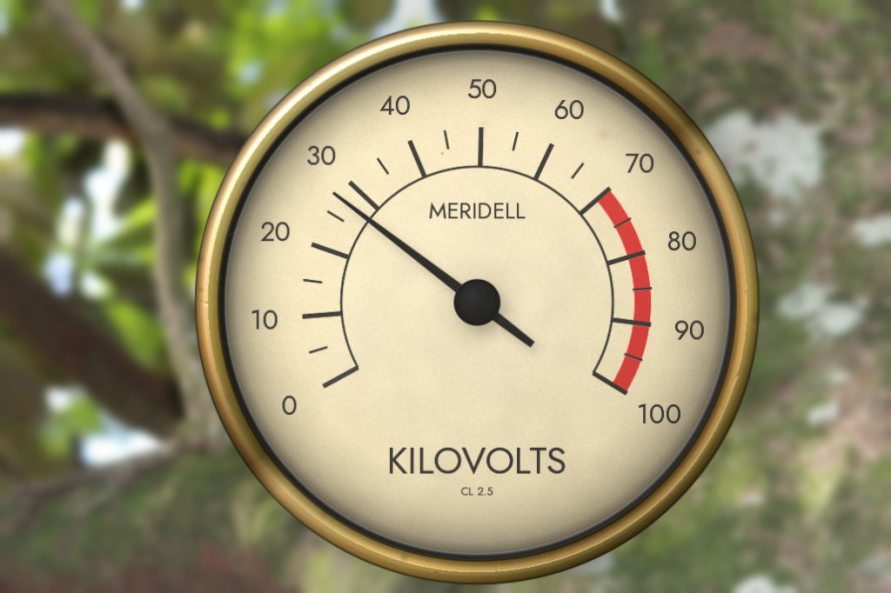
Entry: 27.5 kV
